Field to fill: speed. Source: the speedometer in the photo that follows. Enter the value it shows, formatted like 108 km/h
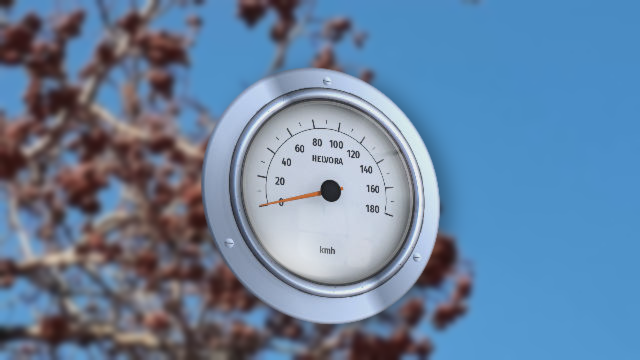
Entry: 0 km/h
